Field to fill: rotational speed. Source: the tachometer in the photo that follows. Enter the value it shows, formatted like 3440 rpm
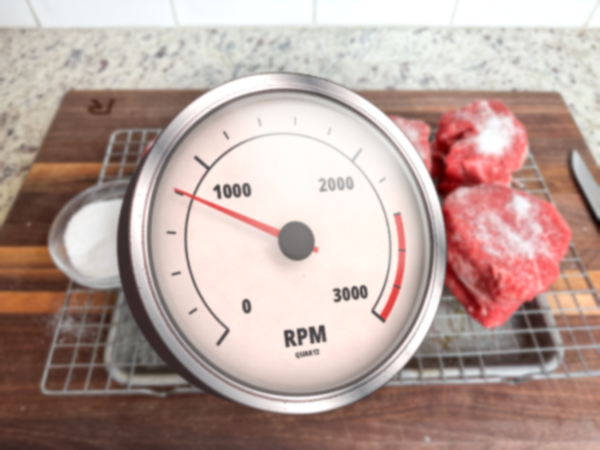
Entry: 800 rpm
